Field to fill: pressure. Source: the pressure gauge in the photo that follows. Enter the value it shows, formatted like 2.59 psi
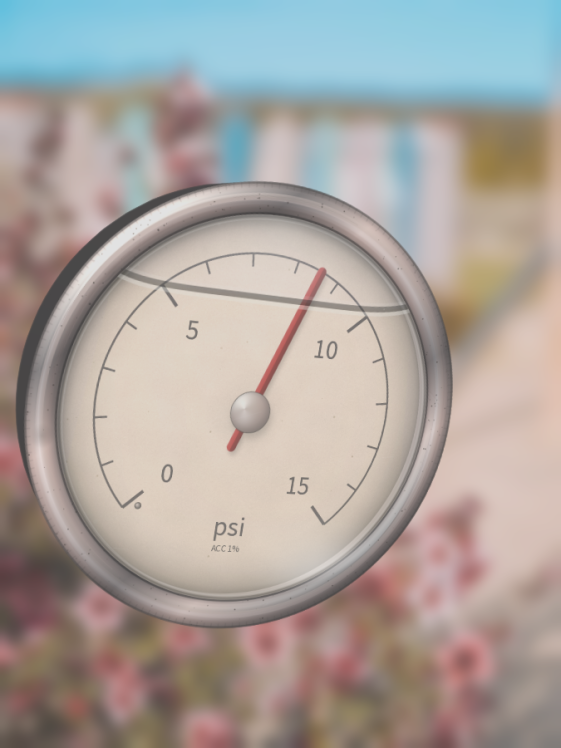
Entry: 8.5 psi
